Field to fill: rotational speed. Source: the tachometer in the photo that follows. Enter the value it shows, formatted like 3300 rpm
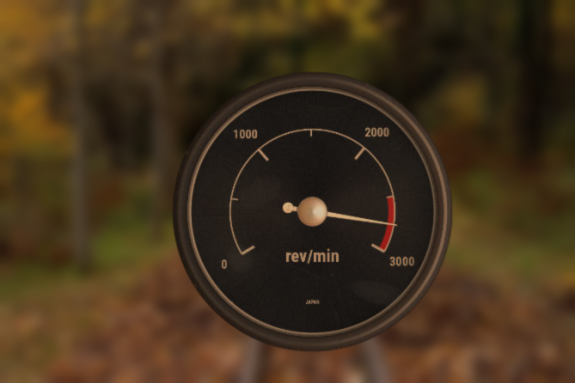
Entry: 2750 rpm
